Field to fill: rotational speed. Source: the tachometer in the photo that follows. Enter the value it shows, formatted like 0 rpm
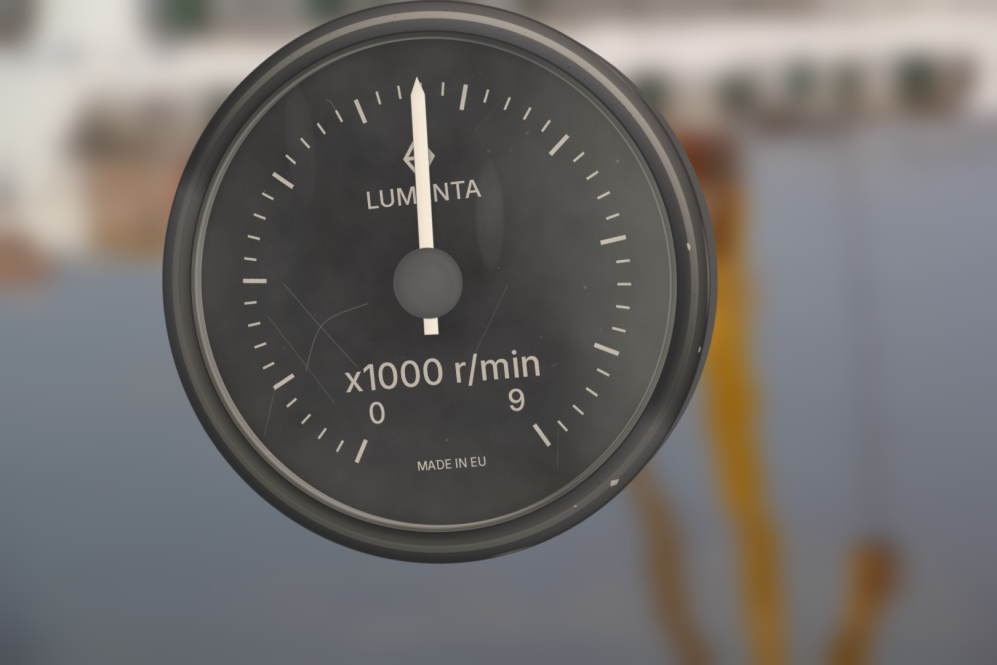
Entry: 4600 rpm
